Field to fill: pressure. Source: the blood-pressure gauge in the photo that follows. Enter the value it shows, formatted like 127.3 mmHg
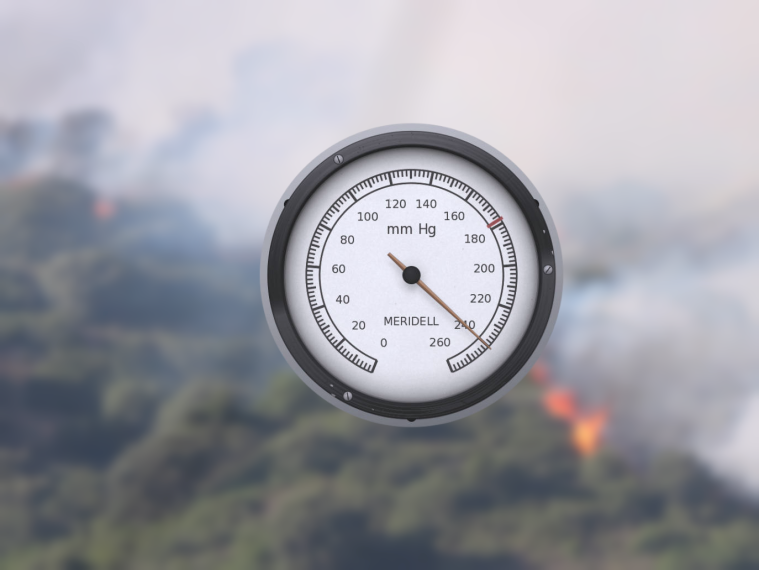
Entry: 240 mmHg
